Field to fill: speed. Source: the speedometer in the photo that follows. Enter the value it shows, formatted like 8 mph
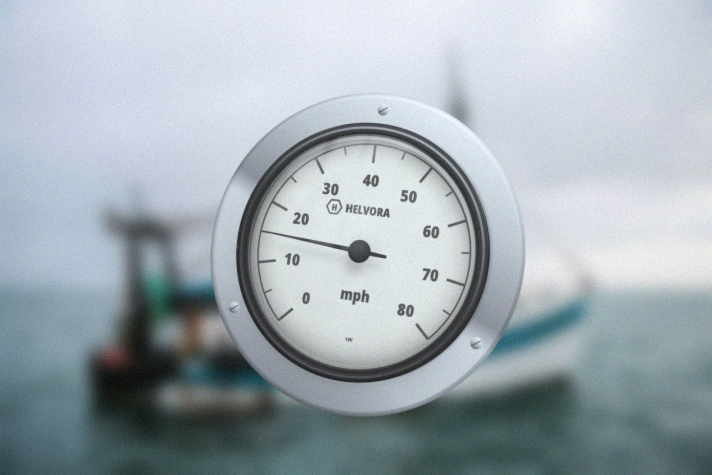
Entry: 15 mph
